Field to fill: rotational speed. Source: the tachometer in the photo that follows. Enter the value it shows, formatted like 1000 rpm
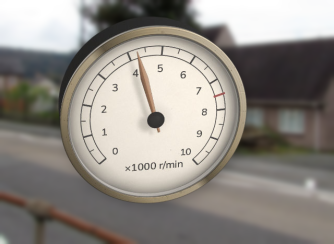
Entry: 4250 rpm
